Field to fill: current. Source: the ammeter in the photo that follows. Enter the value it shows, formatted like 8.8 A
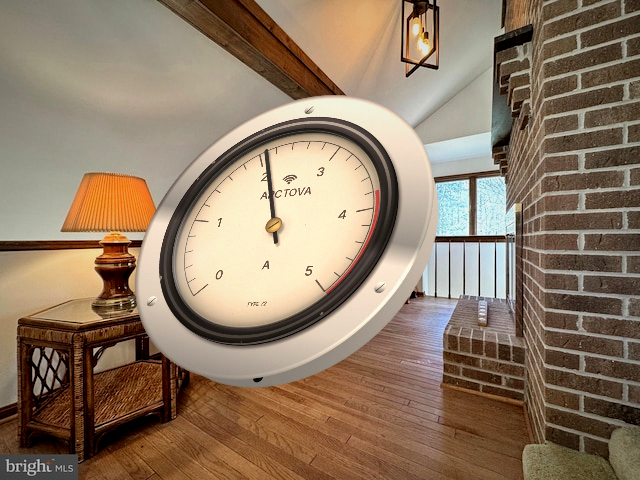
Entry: 2.1 A
